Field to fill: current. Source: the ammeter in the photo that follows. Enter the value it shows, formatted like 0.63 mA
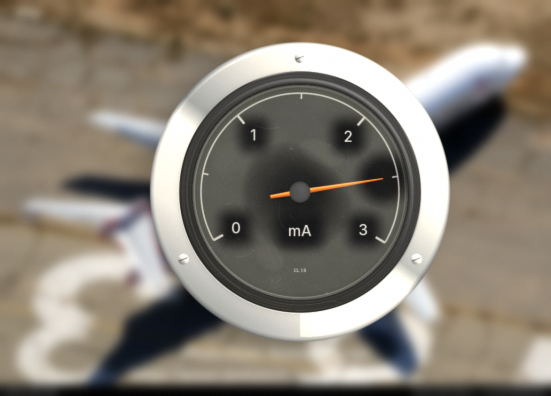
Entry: 2.5 mA
